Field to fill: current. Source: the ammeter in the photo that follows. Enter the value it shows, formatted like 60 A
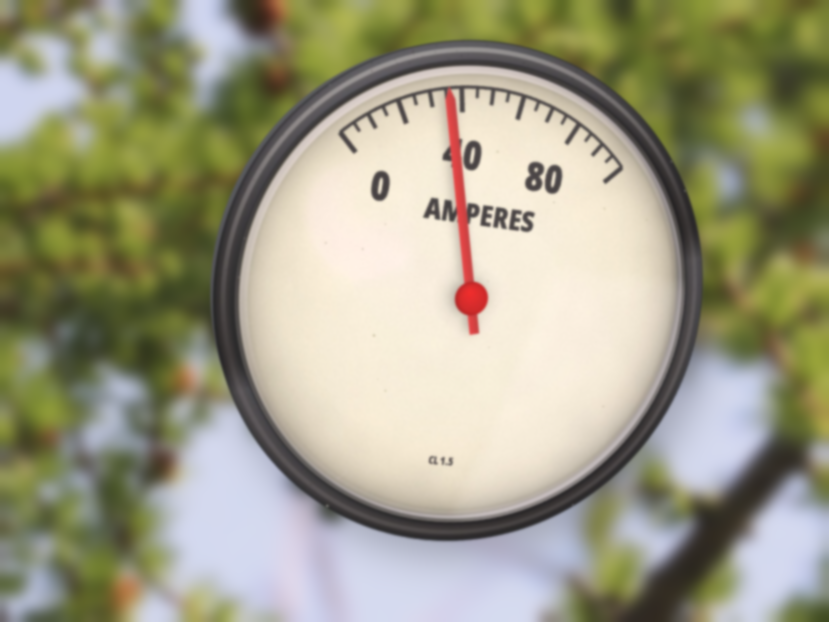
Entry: 35 A
